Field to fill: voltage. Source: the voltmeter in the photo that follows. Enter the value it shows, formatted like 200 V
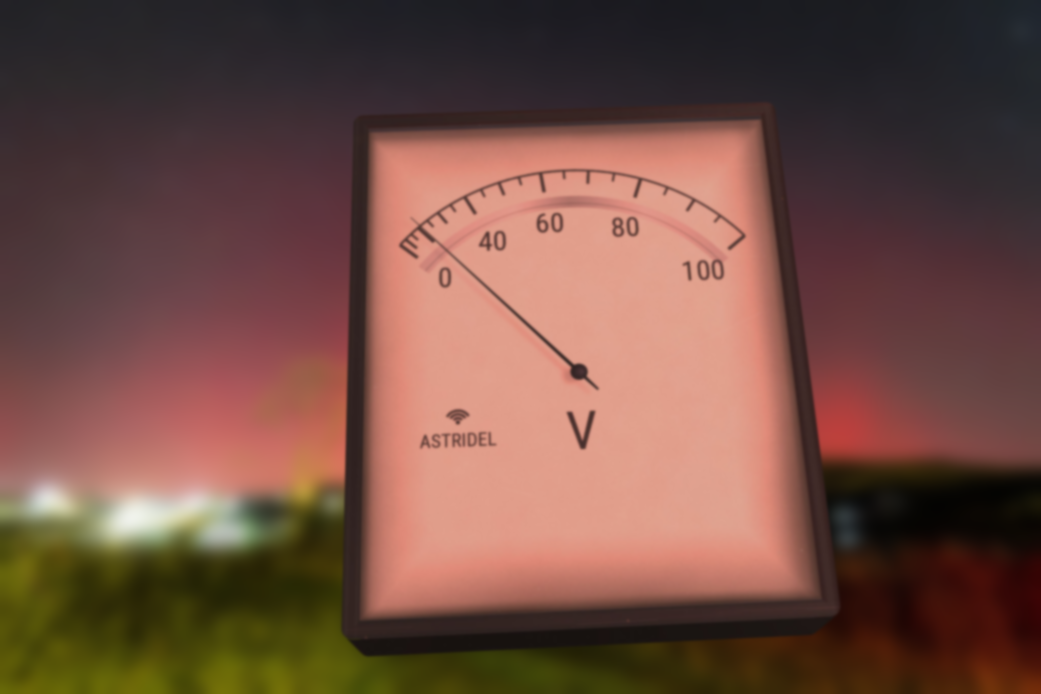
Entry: 20 V
